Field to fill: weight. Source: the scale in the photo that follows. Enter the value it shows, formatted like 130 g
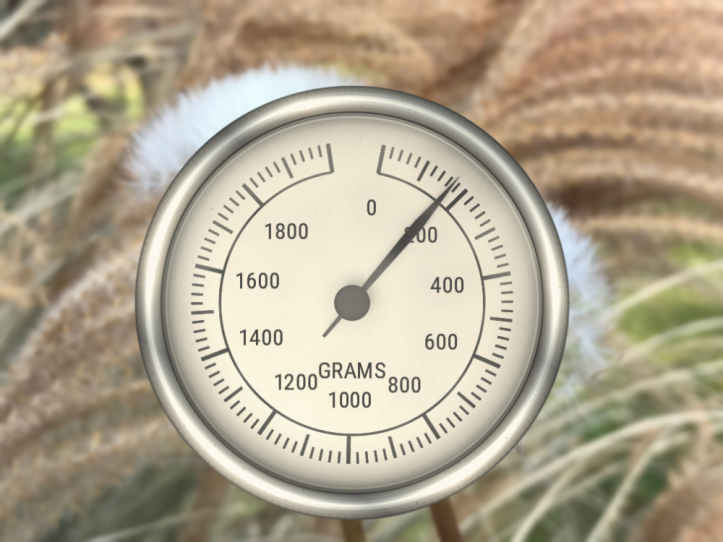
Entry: 170 g
